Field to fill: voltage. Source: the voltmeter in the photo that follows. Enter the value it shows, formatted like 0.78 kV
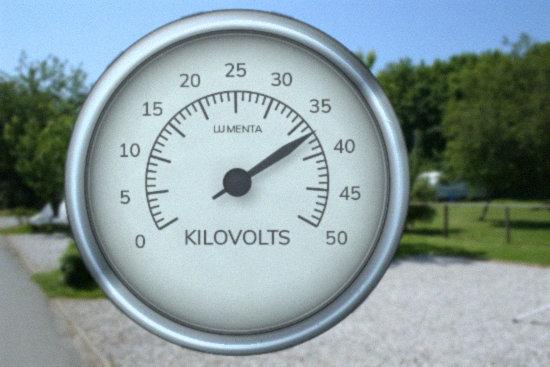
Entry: 37 kV
